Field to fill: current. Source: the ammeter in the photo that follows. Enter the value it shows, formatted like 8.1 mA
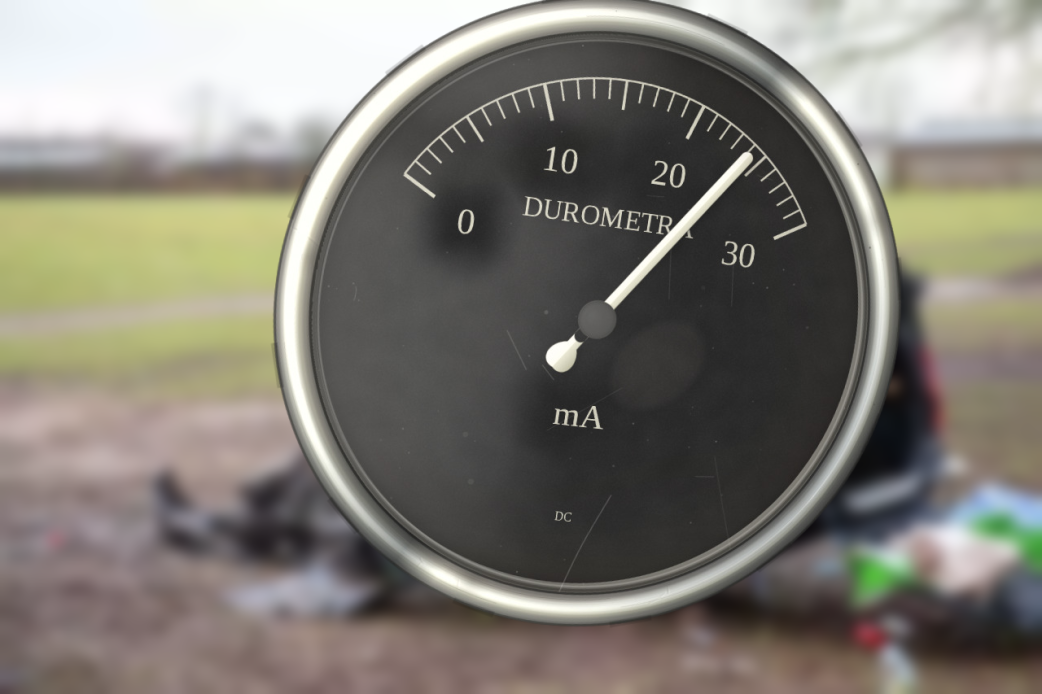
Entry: 24 mA
